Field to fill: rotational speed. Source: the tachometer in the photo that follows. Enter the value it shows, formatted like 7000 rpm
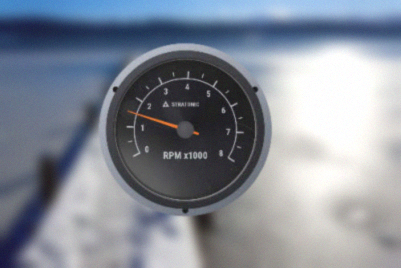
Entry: 1500 rpm
